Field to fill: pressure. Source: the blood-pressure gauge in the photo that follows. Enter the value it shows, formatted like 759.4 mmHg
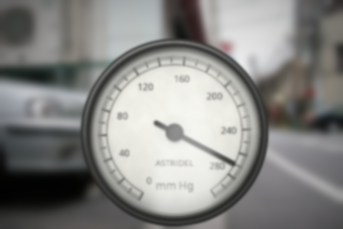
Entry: 270 mmHg
